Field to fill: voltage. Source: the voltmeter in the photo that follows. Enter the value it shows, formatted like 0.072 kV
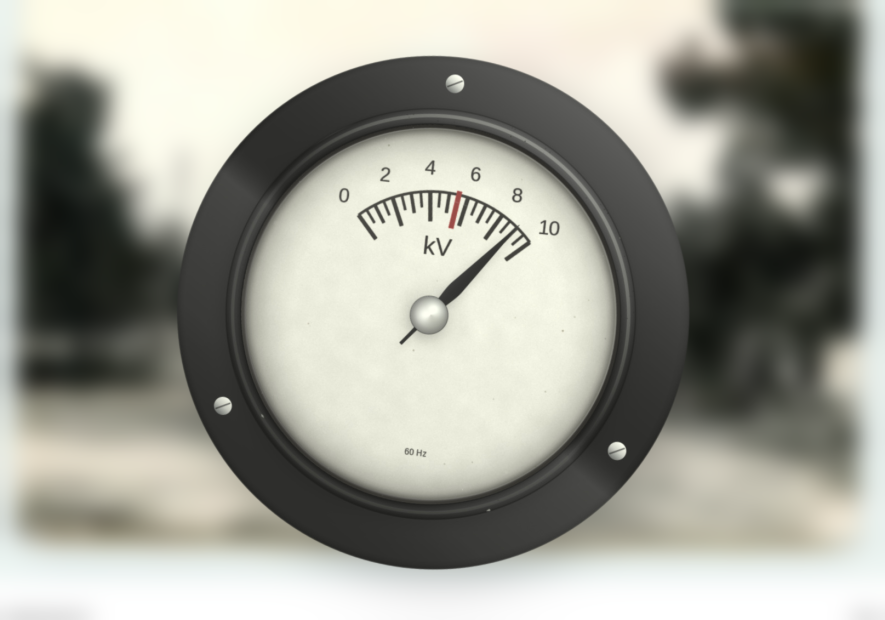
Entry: 9 kV
